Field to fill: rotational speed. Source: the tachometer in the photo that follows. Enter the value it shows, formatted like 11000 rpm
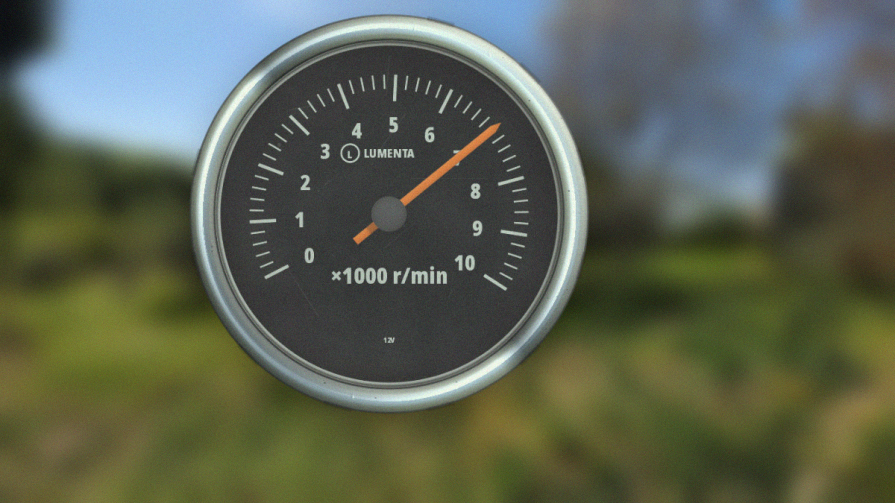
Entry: 7000 rpm
